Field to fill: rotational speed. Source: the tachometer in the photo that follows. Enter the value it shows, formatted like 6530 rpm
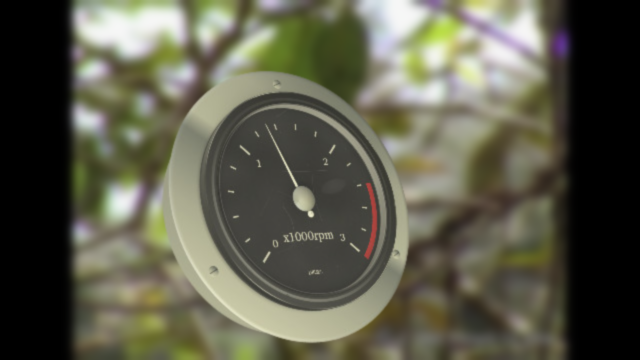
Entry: 1300 rpm
